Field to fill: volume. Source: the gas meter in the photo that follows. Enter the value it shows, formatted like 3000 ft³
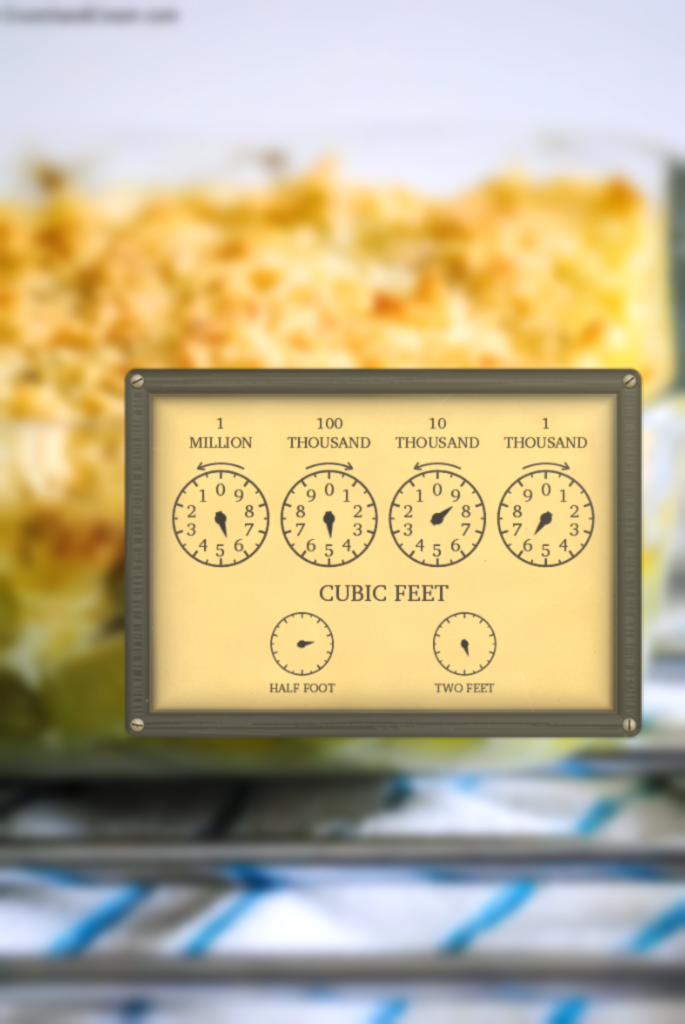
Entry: 548600 ft³
